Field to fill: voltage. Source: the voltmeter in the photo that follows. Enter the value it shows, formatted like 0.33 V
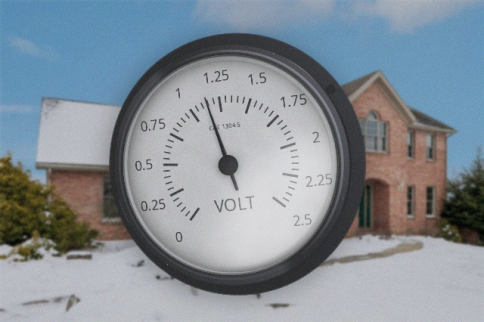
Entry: 1.15 V
